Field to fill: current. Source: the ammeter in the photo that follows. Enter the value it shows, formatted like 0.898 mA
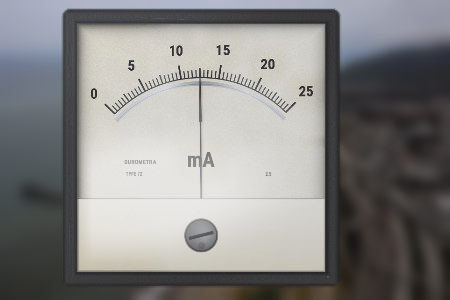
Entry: 12.5 mA
